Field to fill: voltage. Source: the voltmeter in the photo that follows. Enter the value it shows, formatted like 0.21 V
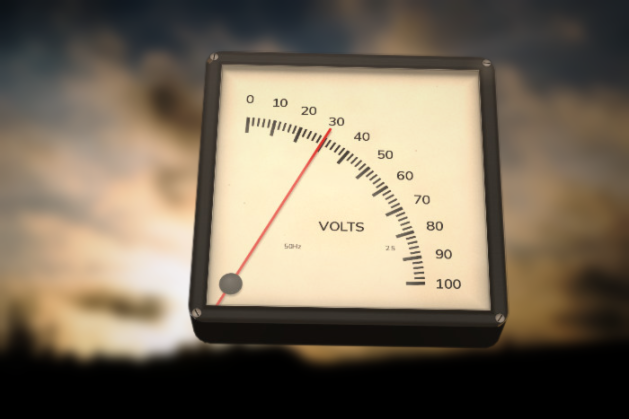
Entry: 30 V
